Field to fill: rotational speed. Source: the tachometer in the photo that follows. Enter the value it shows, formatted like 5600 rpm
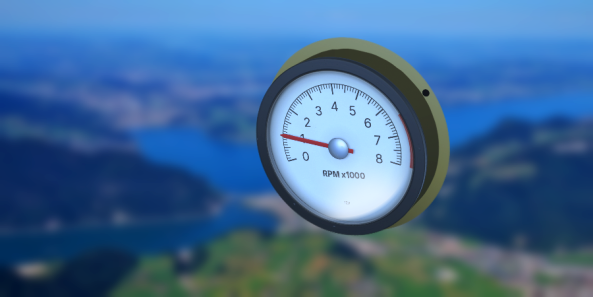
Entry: 1000 rpm
